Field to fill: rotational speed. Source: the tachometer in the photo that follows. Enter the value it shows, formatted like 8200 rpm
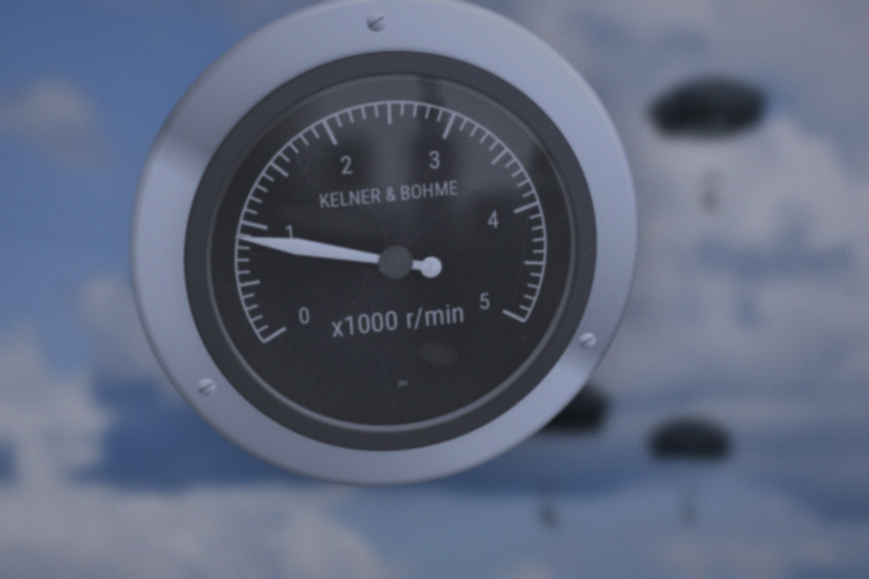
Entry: 900 rpm
